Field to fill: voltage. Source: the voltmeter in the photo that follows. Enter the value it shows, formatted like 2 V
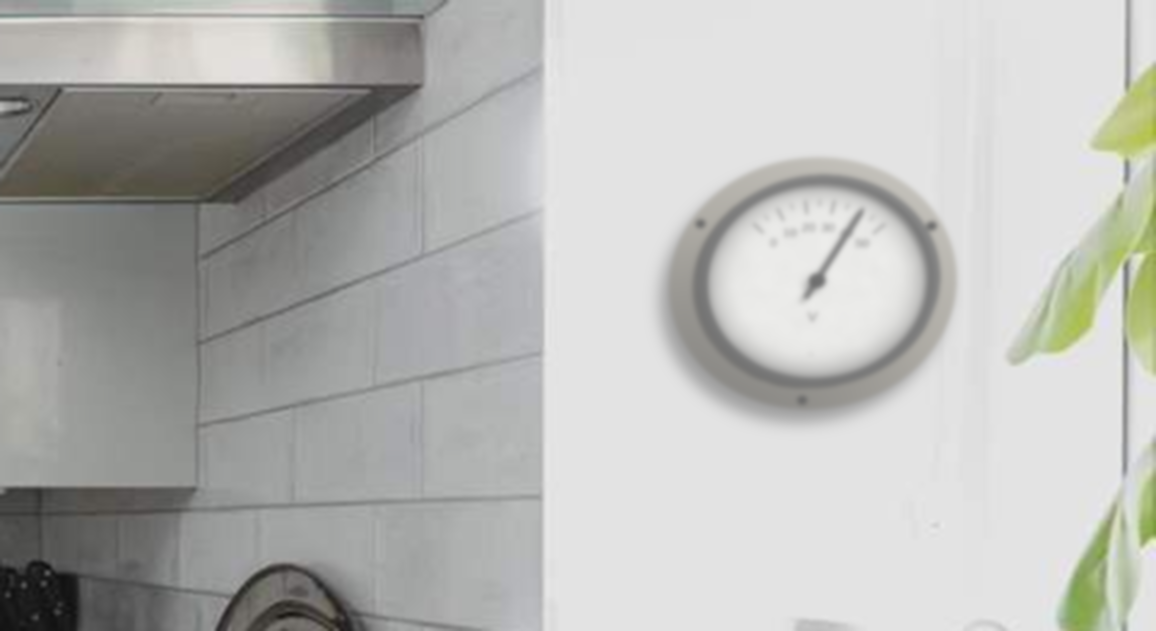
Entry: 40 V
